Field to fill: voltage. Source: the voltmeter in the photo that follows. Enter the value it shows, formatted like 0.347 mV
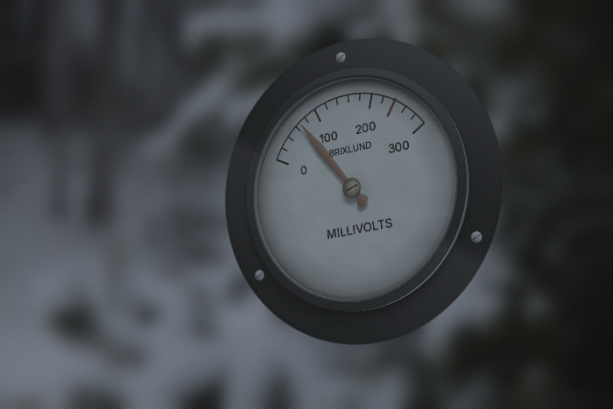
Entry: 70 mV
